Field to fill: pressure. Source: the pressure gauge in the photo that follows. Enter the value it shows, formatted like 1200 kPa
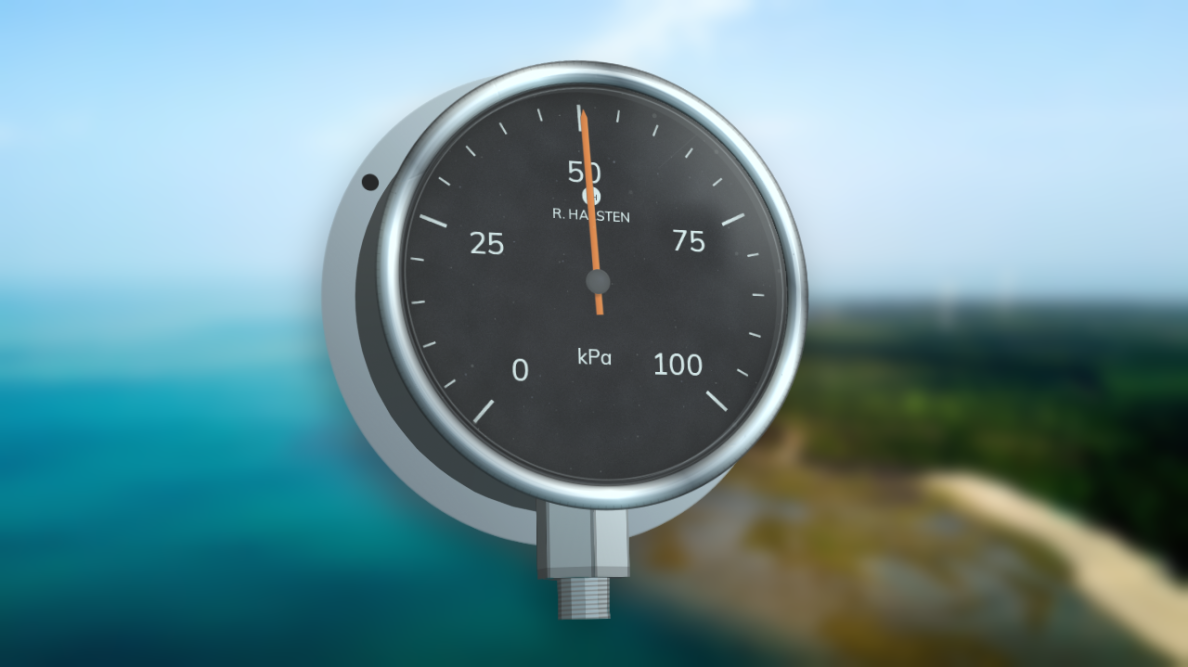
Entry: 50 kPa
